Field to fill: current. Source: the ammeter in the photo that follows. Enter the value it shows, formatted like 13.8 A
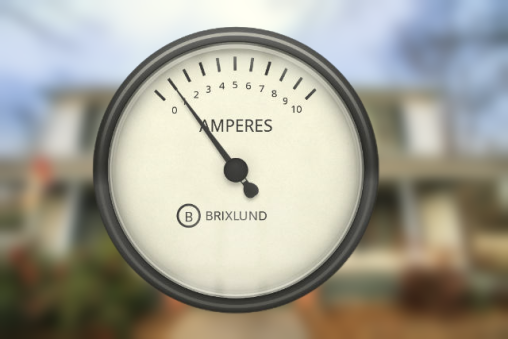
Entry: 1 A
